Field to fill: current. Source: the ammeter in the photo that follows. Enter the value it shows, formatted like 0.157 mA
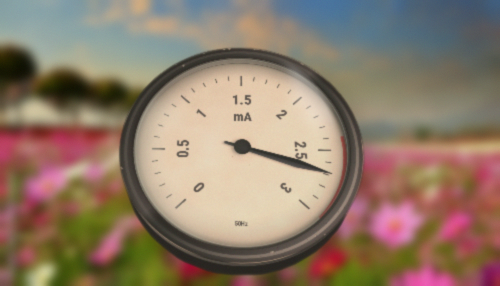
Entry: 2.7 mA
